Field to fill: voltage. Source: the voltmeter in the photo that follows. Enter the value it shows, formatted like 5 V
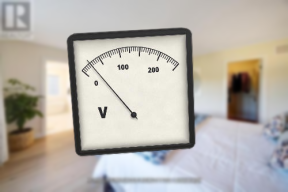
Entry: 25 V
